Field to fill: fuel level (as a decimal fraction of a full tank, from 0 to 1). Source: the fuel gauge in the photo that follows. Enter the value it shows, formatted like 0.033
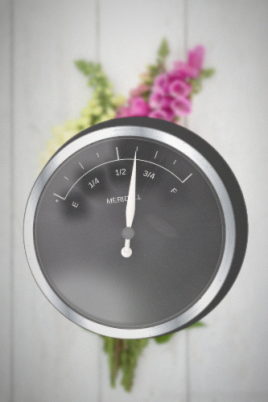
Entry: 0.625
